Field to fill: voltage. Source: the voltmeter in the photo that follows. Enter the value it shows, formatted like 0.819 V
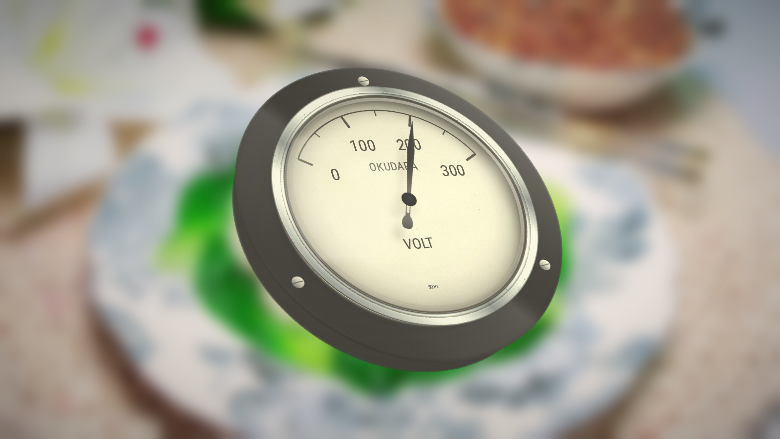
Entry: 200 V
